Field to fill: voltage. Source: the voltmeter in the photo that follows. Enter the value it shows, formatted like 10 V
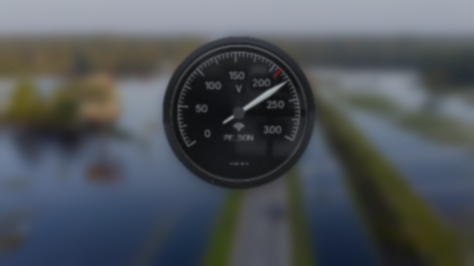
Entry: 225 V
